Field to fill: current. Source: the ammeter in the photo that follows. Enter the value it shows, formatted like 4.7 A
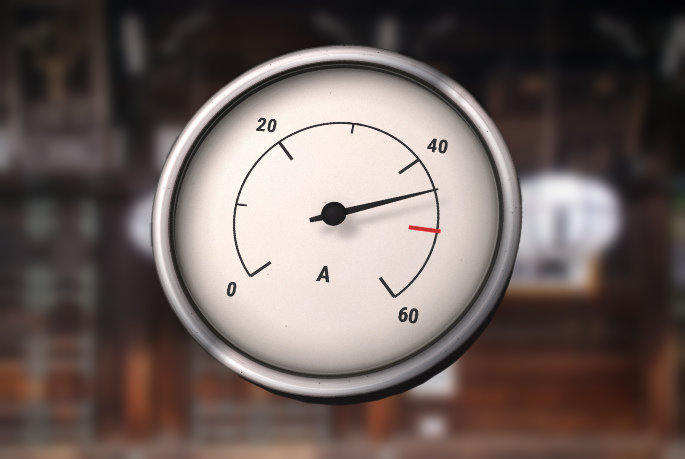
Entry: 45 A
